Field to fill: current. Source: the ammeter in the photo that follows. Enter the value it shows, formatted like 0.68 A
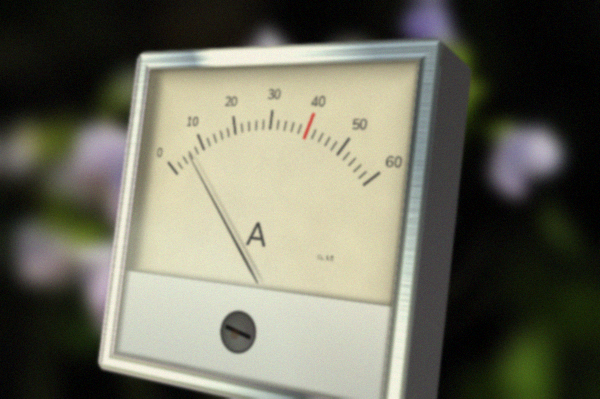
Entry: 6 A
